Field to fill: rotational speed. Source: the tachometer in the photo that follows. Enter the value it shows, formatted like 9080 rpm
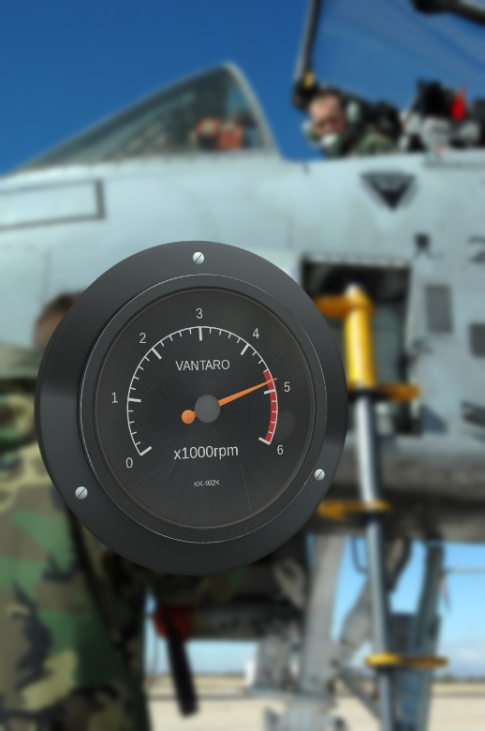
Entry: 4800 rpm
